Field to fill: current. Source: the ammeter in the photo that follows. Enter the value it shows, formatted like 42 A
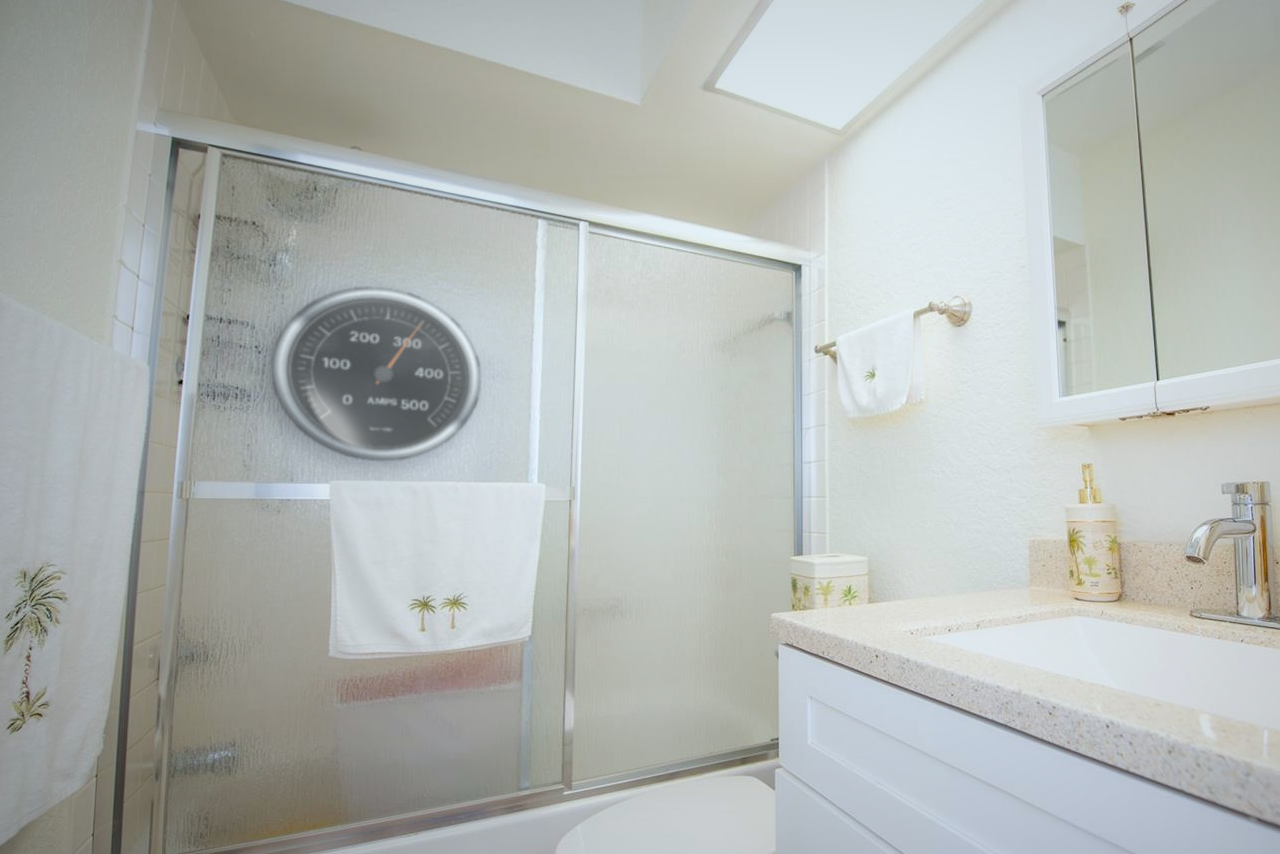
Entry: 300 A
